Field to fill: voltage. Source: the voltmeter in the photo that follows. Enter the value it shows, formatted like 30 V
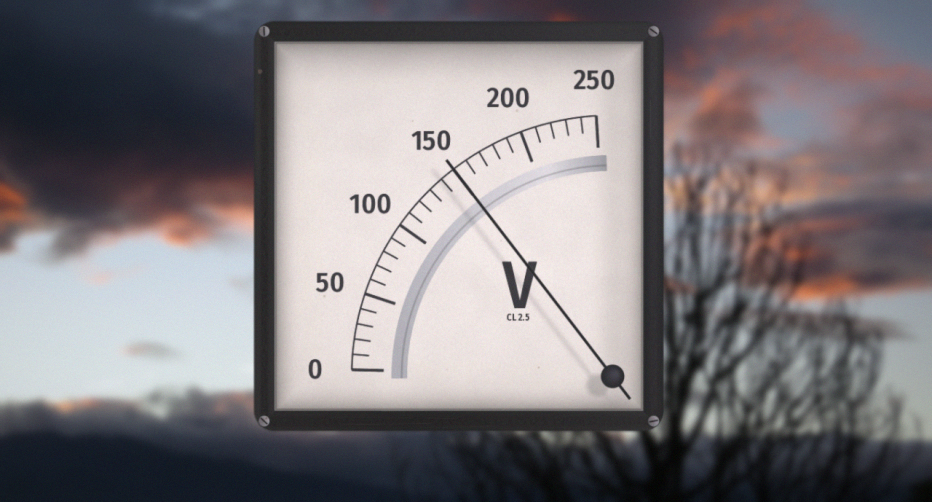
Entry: 150 V
